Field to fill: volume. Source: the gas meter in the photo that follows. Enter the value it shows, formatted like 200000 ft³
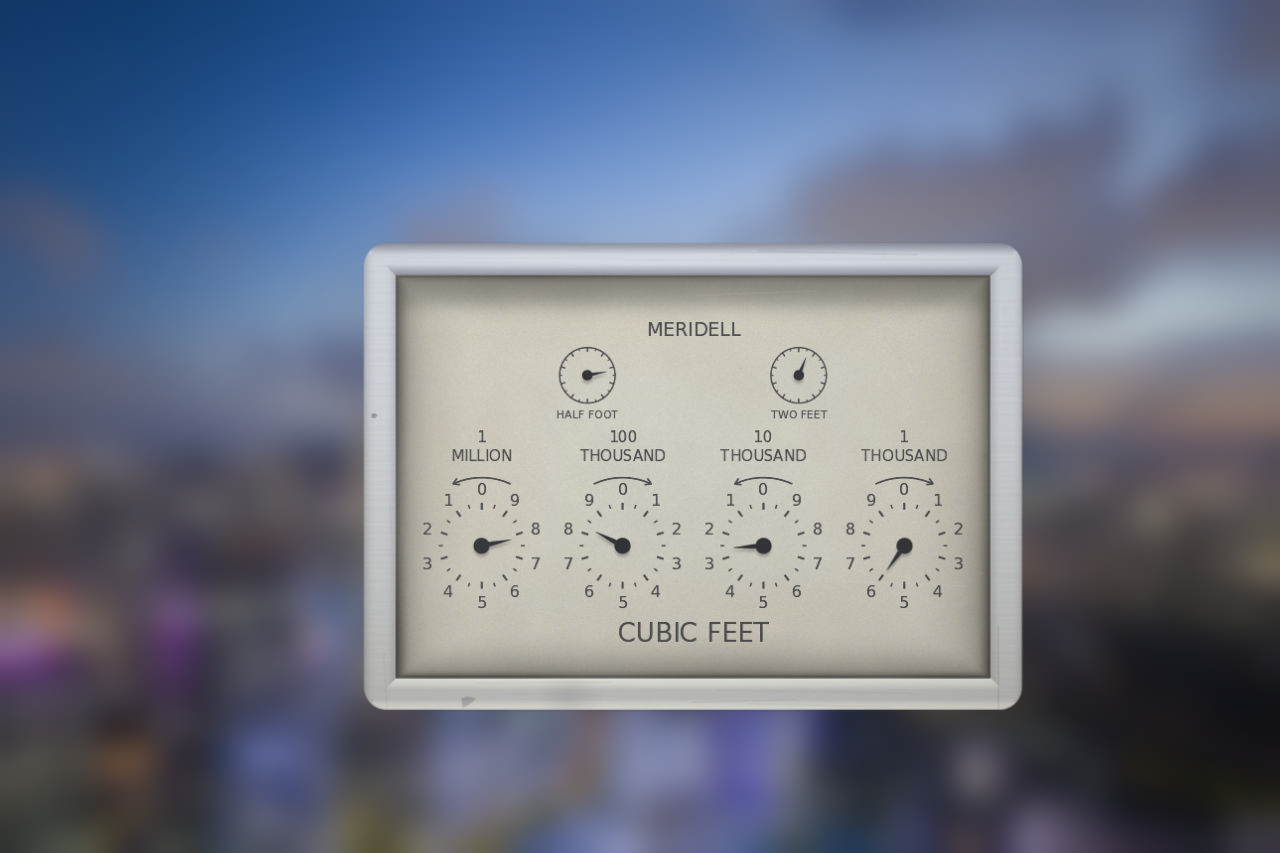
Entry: 782600 ft³
